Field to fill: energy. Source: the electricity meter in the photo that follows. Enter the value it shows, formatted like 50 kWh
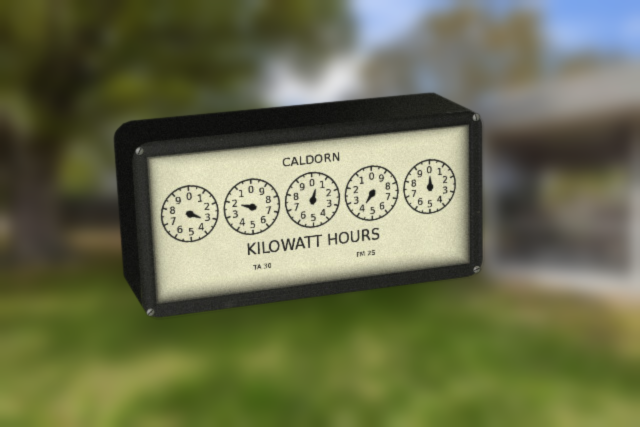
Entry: 32040 kWh
